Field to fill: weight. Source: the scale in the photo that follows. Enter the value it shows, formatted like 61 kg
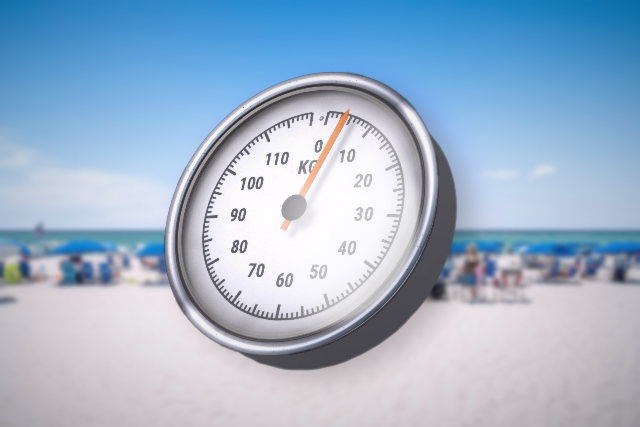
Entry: 5 kg
